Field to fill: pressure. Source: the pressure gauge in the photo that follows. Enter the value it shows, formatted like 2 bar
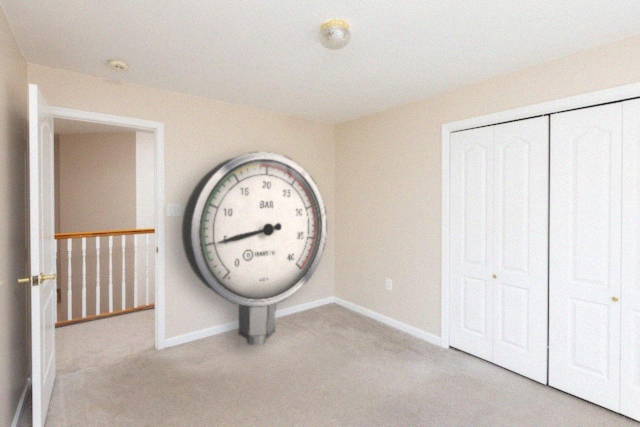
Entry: 5 bar
